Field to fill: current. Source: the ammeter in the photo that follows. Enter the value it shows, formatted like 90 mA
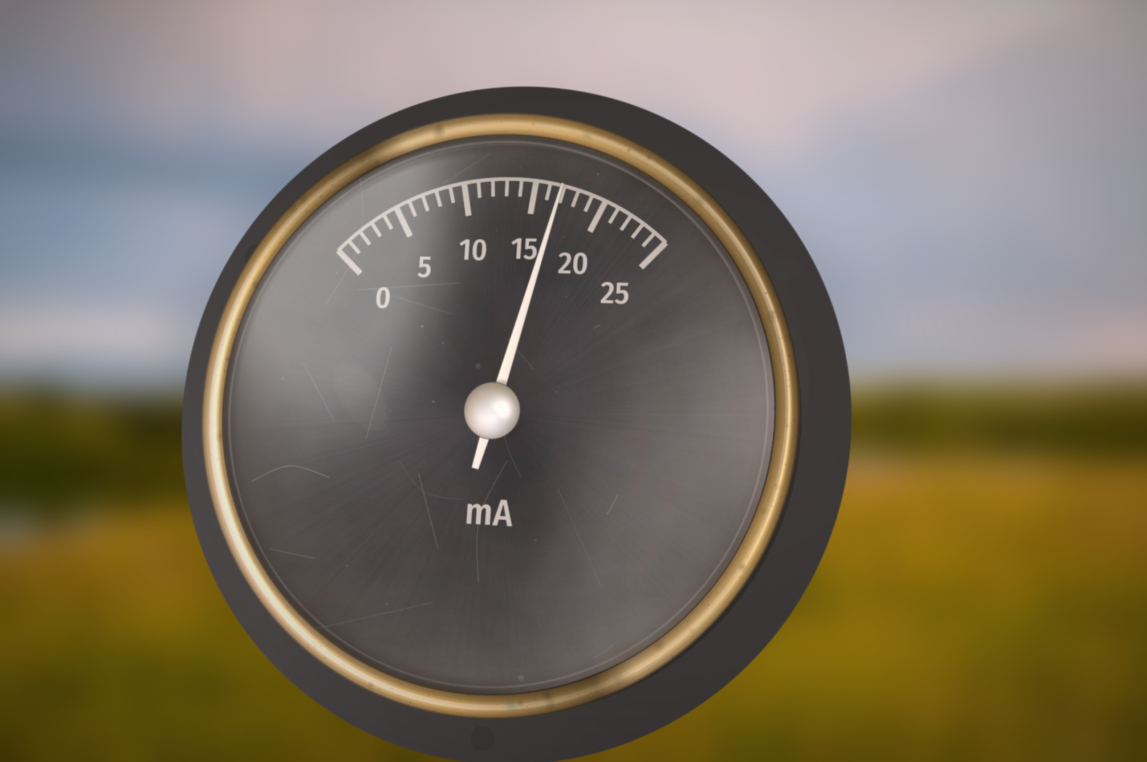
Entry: 17 mA
